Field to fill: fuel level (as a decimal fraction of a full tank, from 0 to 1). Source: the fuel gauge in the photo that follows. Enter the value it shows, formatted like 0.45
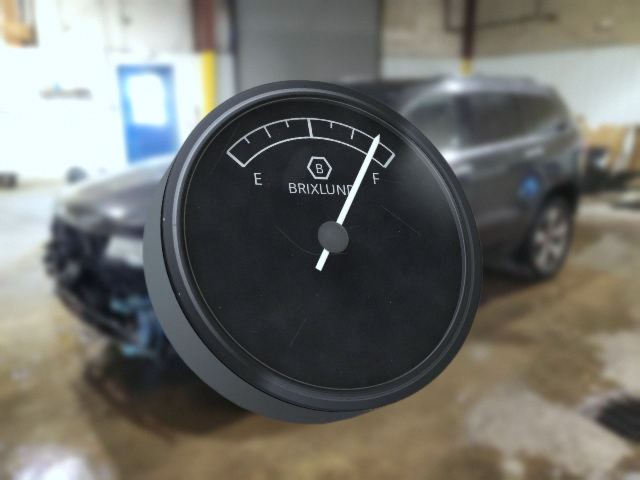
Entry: 0.875
